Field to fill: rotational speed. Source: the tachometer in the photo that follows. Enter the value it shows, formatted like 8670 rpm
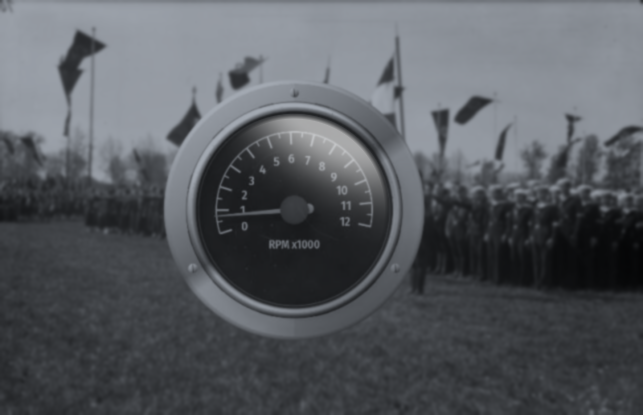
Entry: 750 rpm
